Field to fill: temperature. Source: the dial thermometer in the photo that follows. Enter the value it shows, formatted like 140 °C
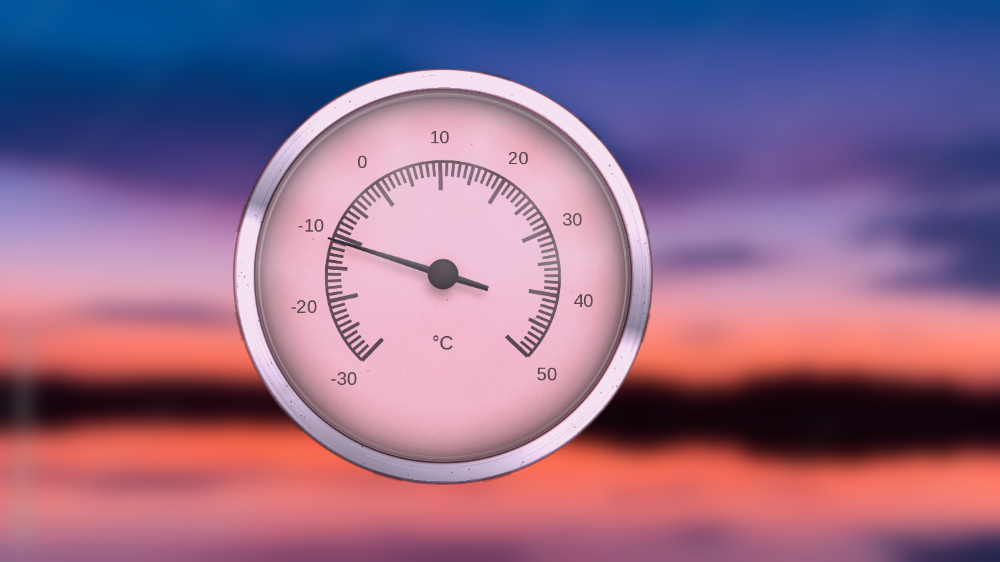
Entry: -11 °C
